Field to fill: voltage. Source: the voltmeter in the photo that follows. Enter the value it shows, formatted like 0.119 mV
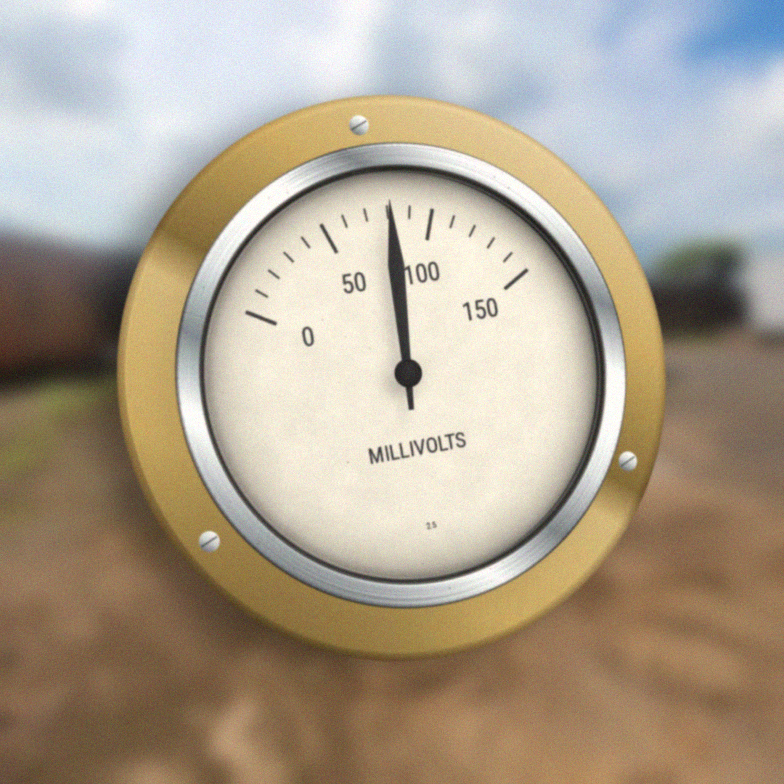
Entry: 80 mV
